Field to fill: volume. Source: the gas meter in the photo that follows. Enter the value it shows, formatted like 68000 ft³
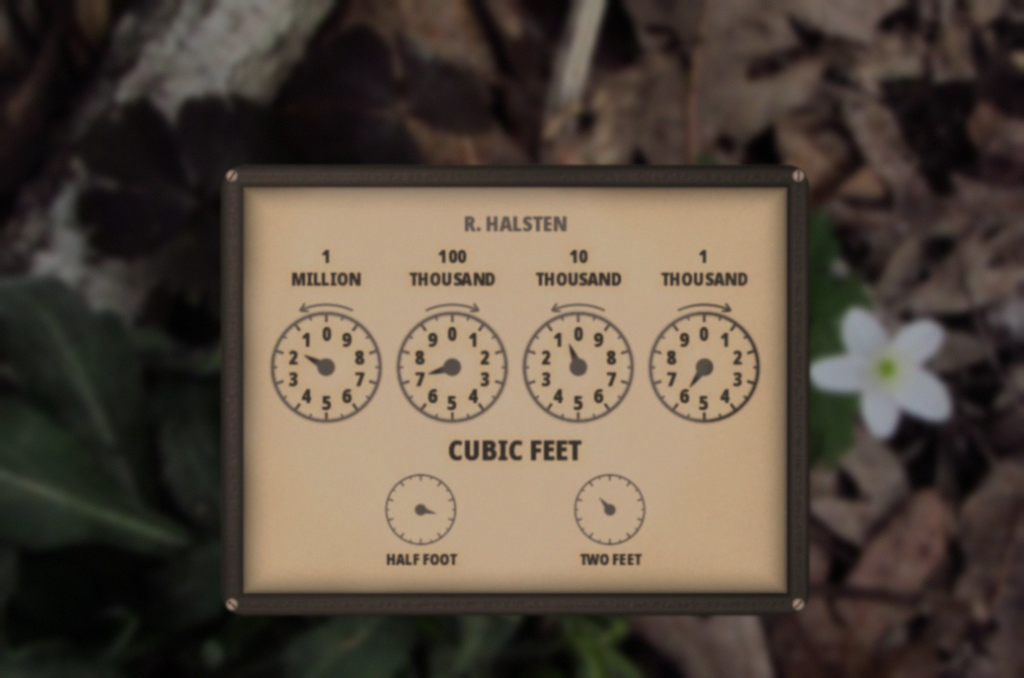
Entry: 170600 ft³
